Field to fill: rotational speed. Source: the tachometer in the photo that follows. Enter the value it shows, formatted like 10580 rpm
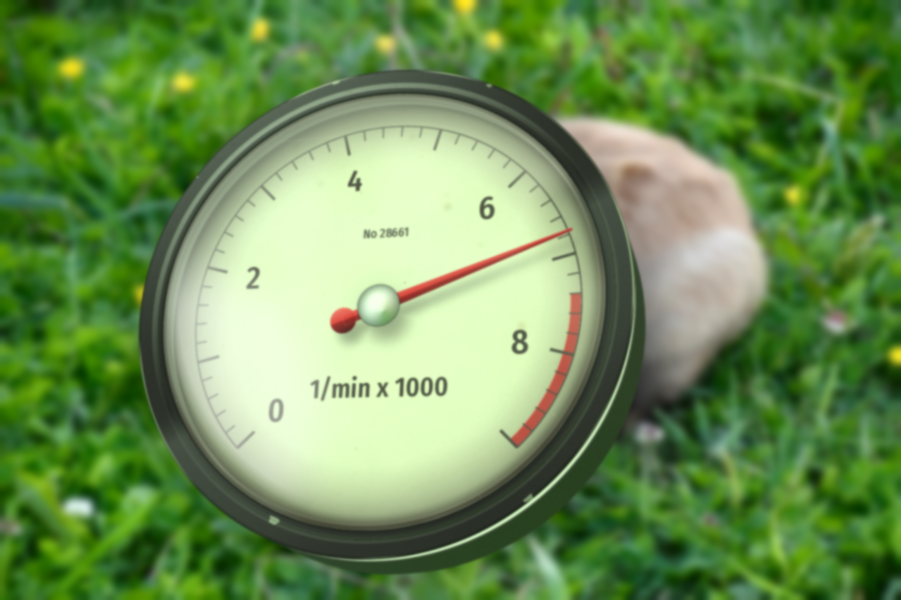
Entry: 6800 rpm
